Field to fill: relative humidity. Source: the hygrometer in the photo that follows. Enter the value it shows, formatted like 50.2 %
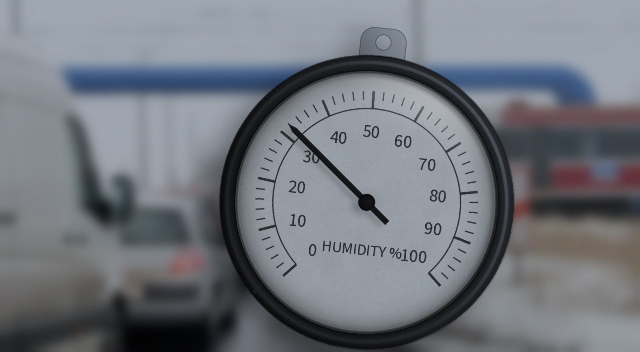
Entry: 32 %
